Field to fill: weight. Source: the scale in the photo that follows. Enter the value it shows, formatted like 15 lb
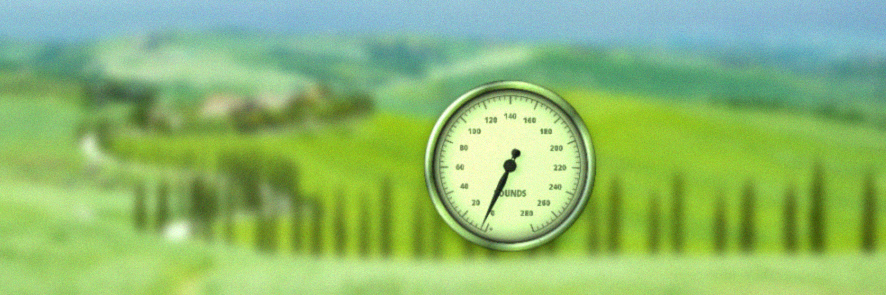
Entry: 4 lb
